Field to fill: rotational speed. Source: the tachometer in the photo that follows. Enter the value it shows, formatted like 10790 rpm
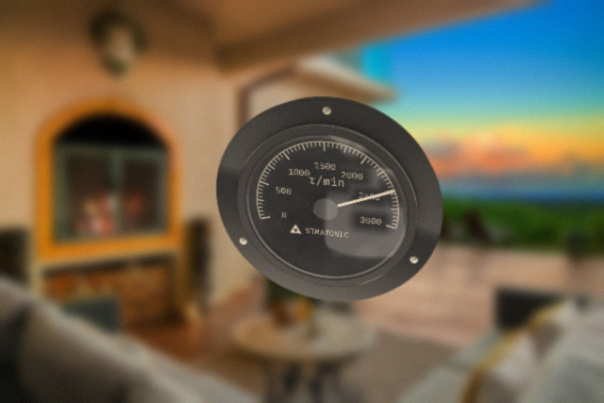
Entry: 2500 rpm
